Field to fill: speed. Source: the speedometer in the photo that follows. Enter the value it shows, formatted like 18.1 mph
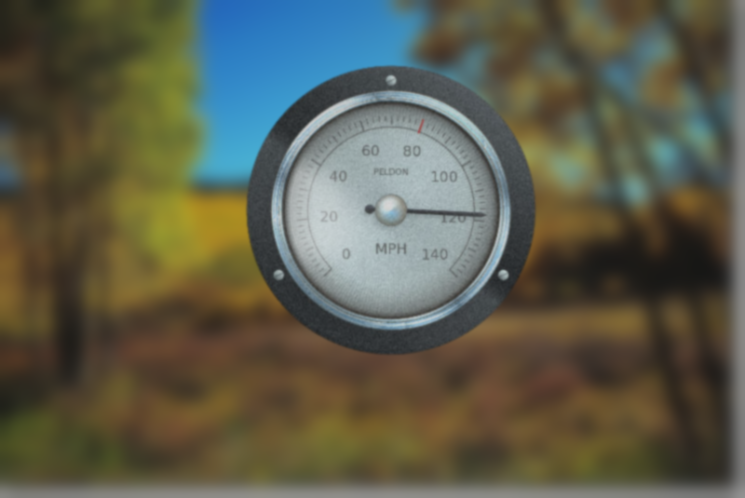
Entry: 118 mph
